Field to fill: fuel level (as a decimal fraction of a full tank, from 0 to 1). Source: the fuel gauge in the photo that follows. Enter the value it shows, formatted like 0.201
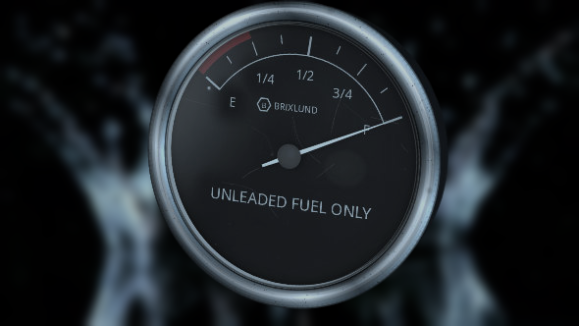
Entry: 1
